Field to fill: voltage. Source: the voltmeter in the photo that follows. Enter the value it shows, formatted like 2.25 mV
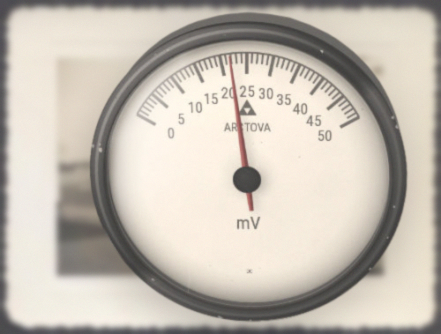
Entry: 22 mV
